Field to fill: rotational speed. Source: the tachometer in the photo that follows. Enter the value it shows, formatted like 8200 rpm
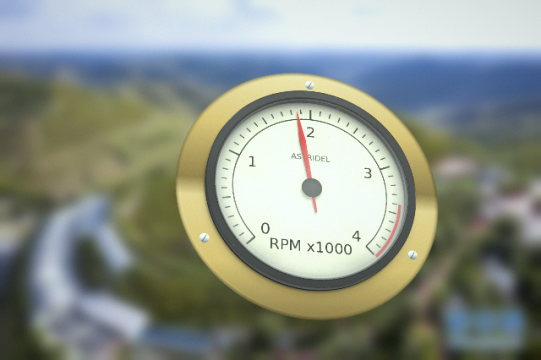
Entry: 1850 rpm
